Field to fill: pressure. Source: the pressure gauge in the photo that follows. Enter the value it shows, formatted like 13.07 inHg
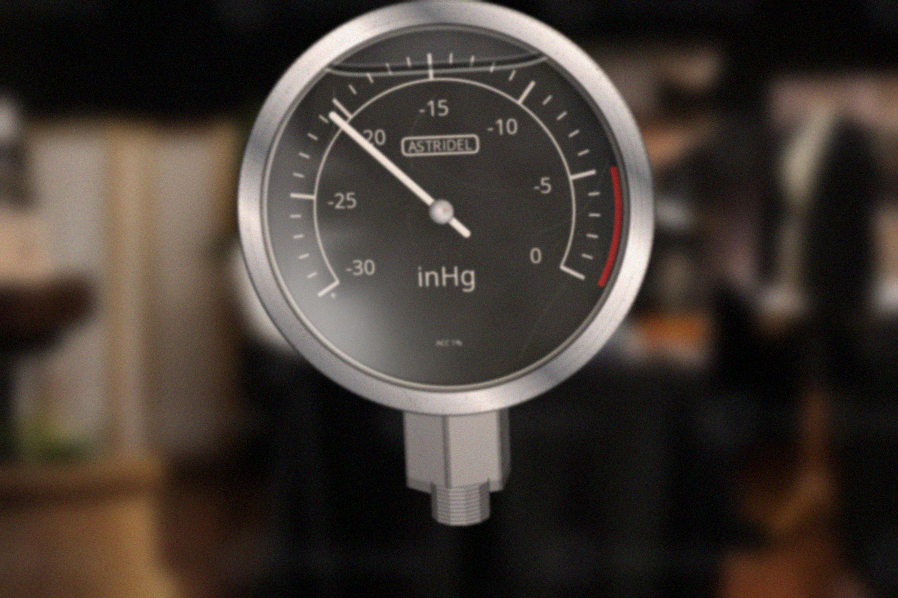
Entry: -20.5 inHg
